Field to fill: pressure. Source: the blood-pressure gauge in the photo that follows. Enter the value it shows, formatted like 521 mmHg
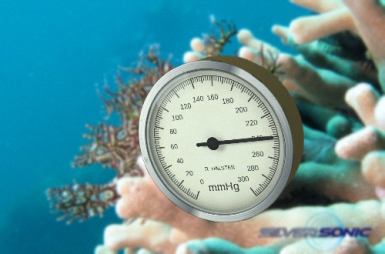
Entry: 240 mmHg
